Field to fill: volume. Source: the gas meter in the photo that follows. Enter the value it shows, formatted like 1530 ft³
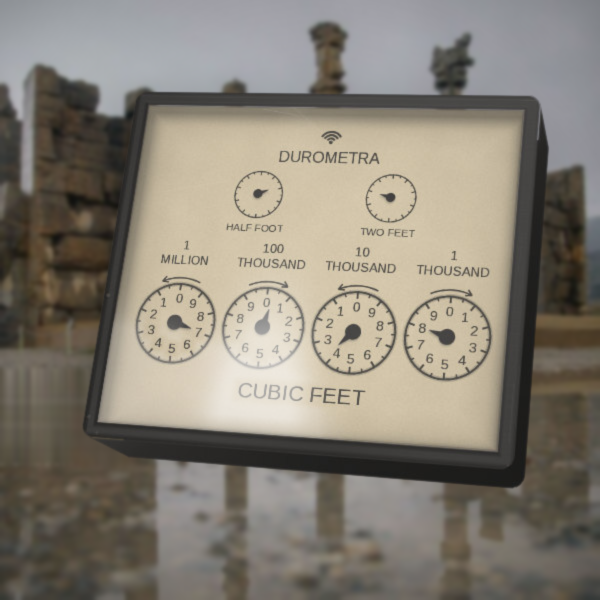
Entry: 703800 ft³
